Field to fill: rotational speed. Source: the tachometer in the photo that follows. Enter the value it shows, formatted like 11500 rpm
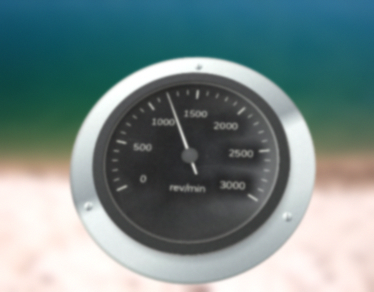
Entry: 1200 rpm
